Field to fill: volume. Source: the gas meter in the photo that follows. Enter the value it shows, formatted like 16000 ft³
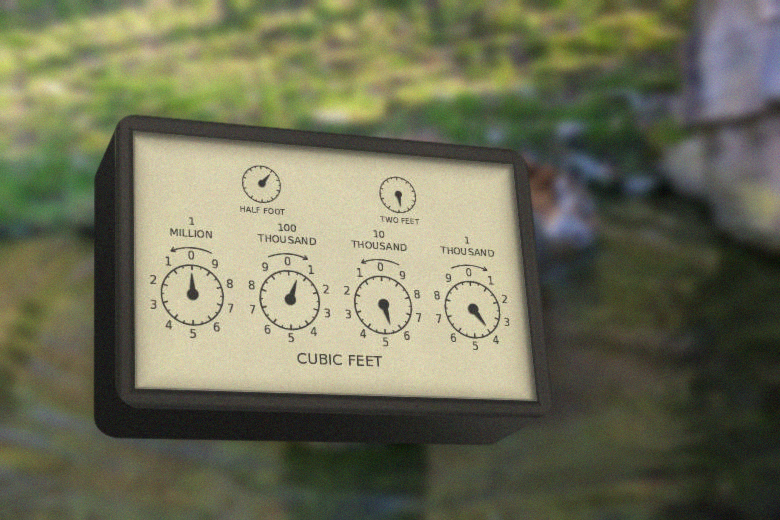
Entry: 5400 ft³
